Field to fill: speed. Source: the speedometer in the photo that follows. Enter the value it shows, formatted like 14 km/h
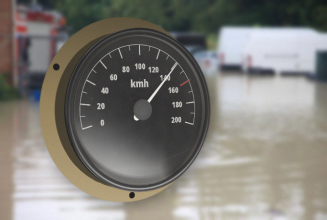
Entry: 140 km/h
